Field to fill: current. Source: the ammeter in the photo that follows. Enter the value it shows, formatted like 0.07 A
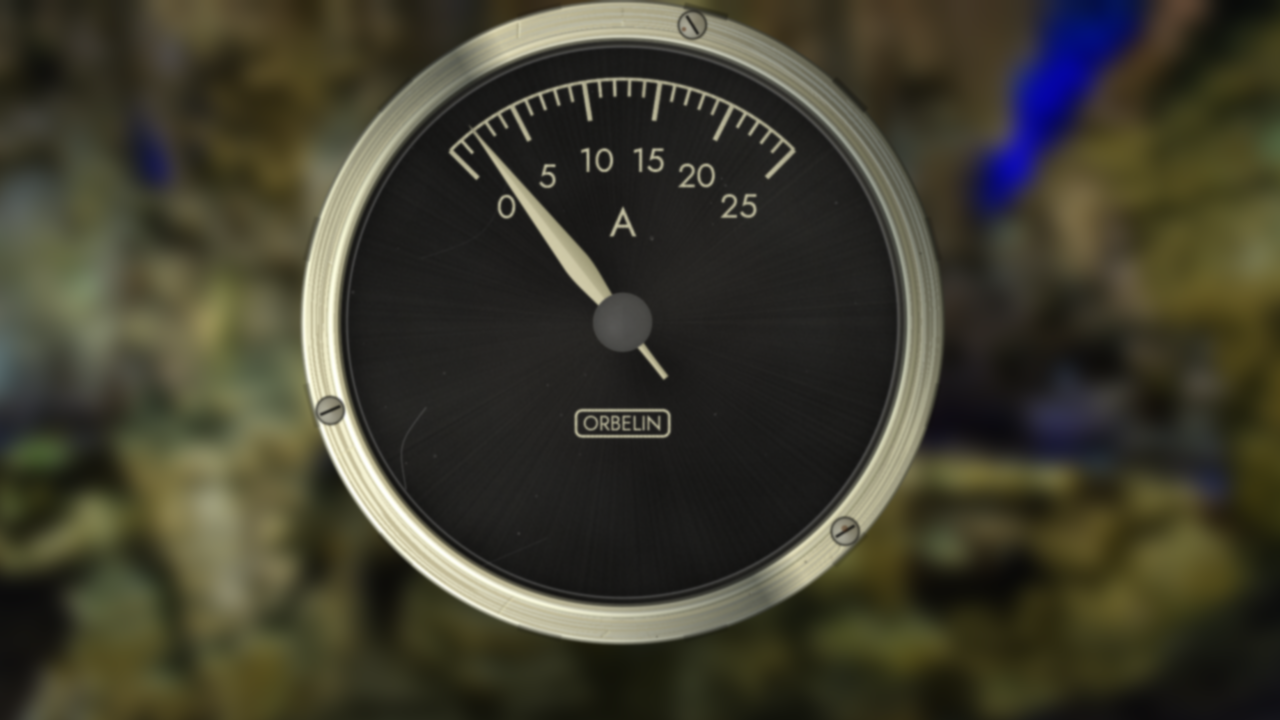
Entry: 2 A
